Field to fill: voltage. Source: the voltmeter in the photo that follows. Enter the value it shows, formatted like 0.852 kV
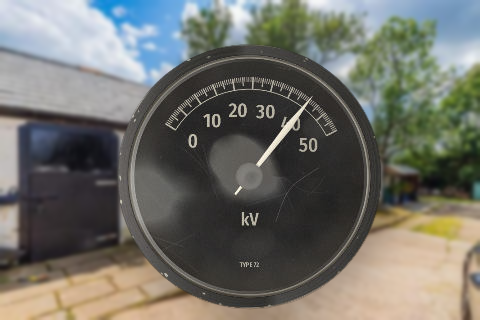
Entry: 40 kV
